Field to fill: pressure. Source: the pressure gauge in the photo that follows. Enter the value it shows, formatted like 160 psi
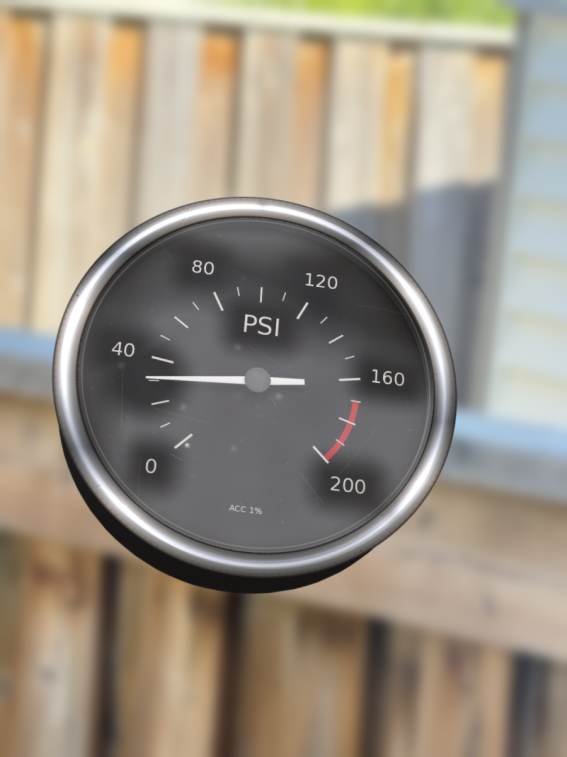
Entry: 30 psi
